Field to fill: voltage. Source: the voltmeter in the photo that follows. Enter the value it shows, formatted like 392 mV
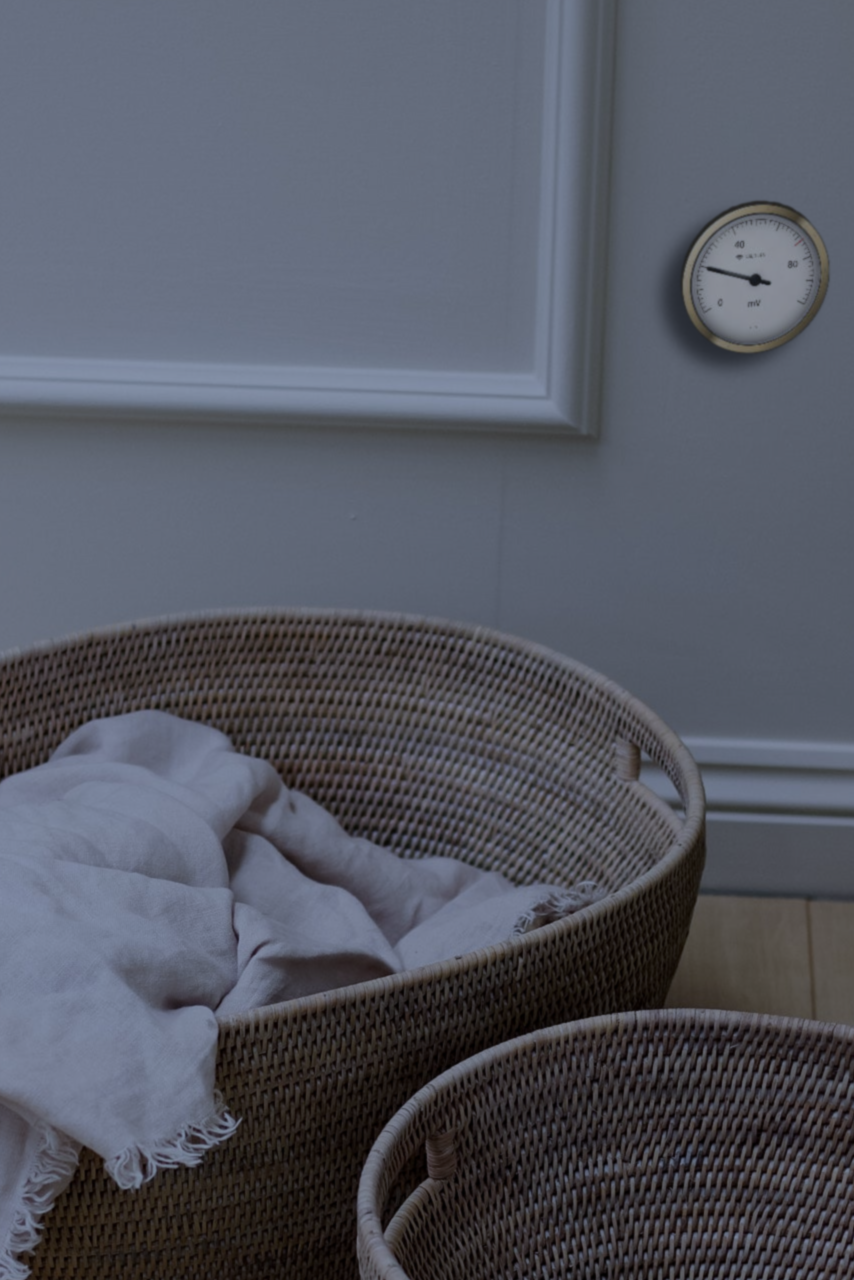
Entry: 20 mV
